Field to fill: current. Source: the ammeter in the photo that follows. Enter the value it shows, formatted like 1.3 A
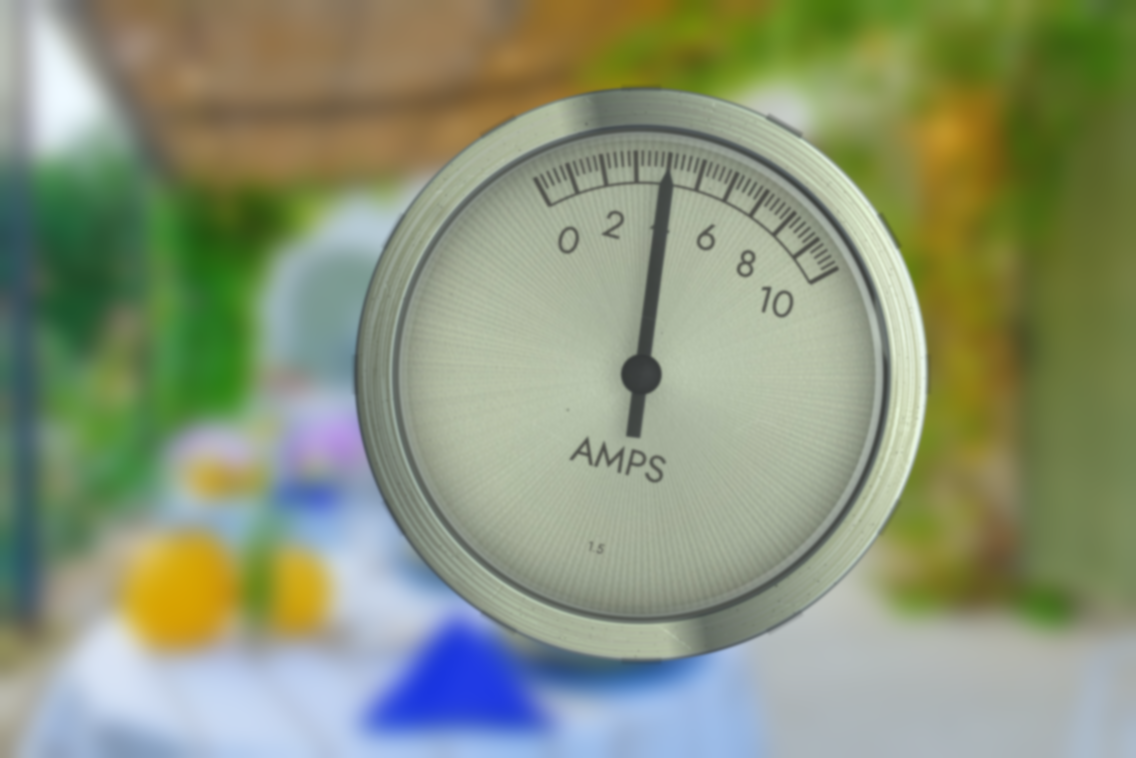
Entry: 4 A
